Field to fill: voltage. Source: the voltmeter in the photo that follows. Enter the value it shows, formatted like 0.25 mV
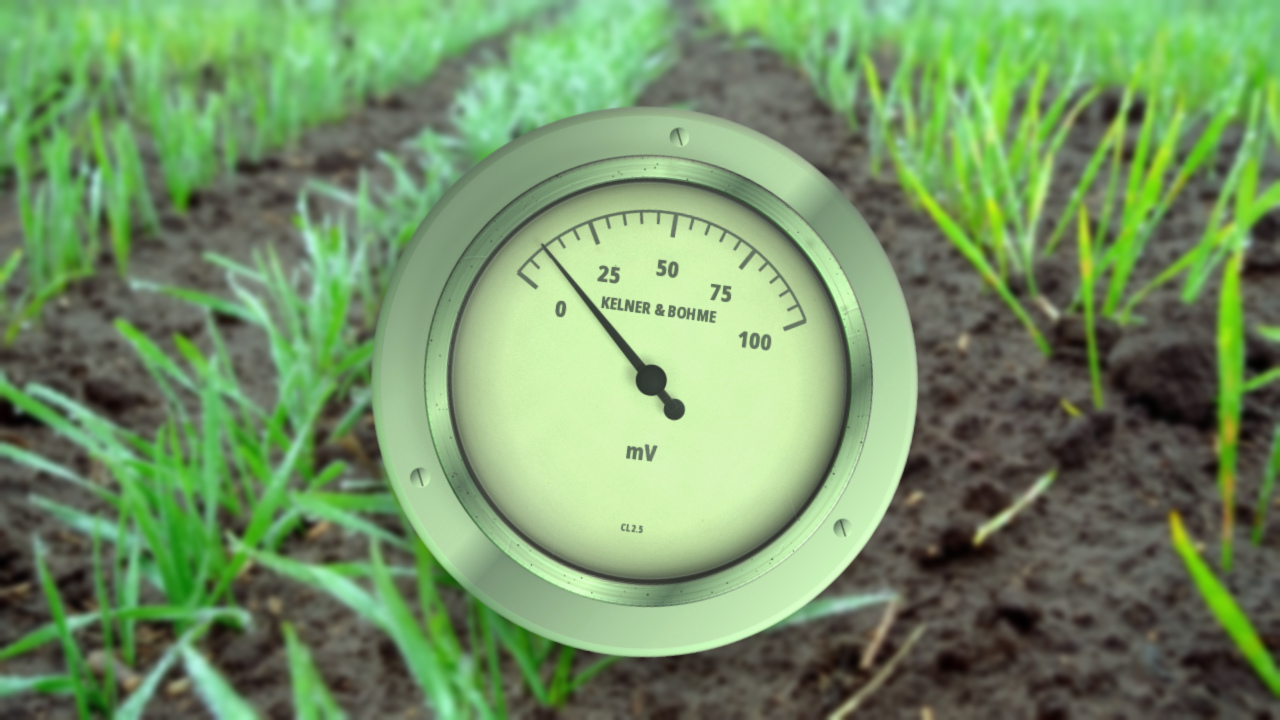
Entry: 10 mV
